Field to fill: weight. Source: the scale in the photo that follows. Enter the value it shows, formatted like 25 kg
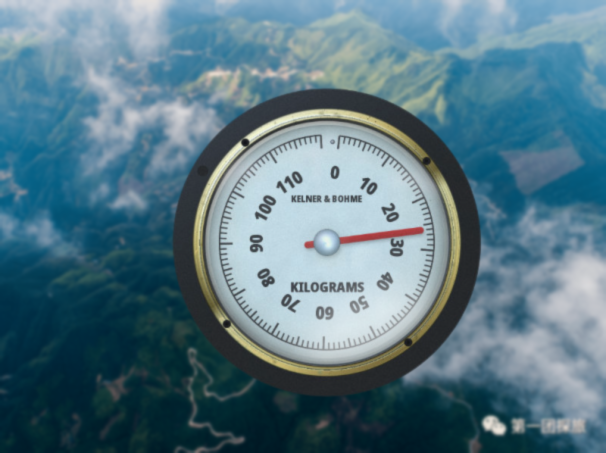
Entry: 26 kg
